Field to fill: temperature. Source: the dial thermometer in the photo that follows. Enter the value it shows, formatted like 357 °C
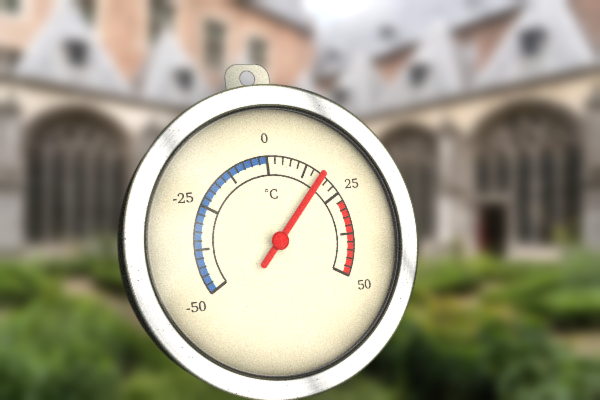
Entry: 17.5 °C
